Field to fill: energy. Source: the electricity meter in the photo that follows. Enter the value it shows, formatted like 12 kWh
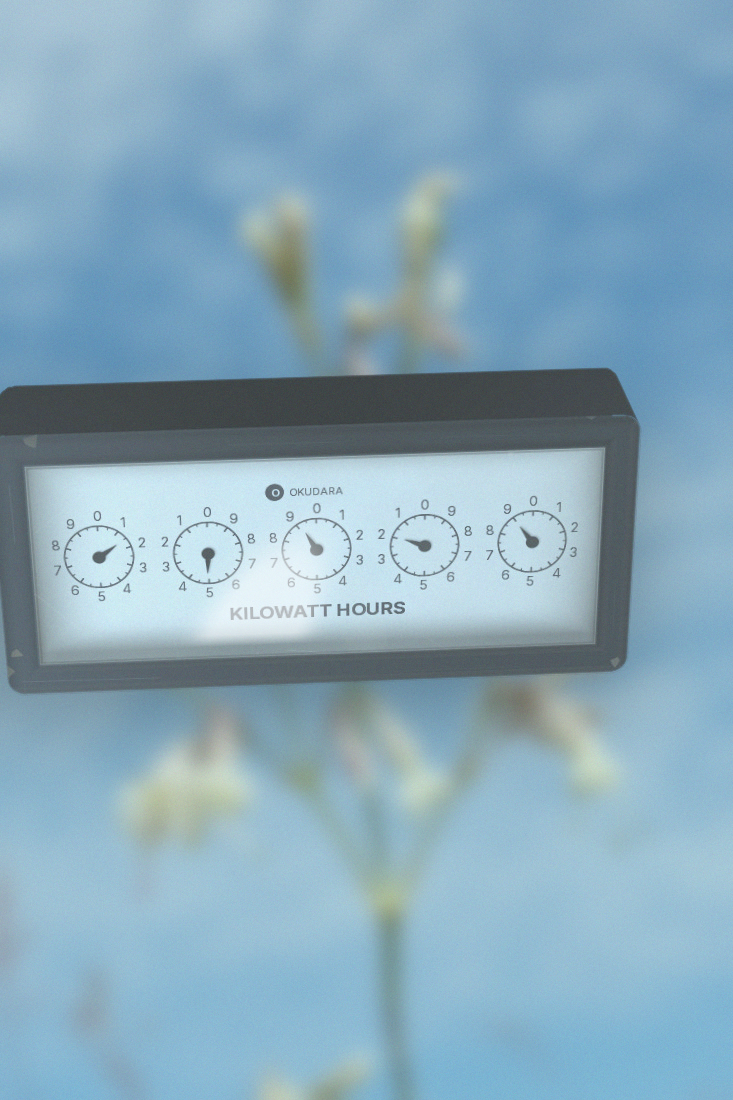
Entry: 14919 kWh
